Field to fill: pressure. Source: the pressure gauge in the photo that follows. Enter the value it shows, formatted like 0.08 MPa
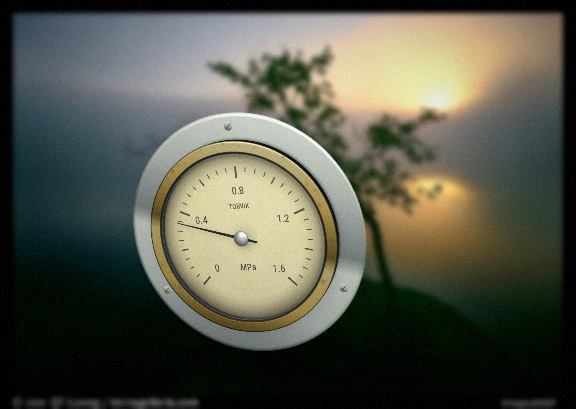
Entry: 0.35 MPa
